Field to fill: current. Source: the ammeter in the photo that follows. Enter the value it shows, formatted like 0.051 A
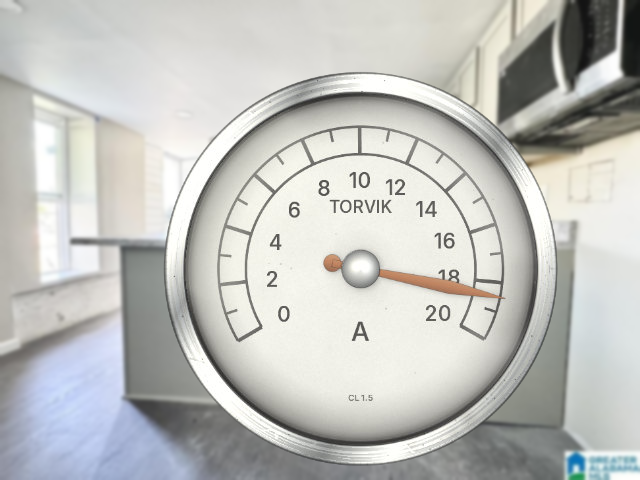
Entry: 18.5 A
